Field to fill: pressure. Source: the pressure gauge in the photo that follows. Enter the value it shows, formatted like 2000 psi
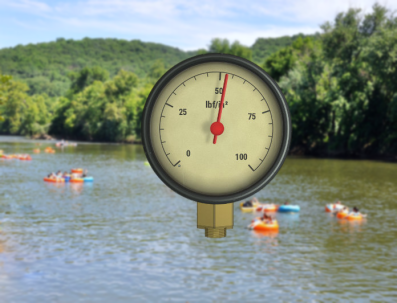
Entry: 52.5 psi
